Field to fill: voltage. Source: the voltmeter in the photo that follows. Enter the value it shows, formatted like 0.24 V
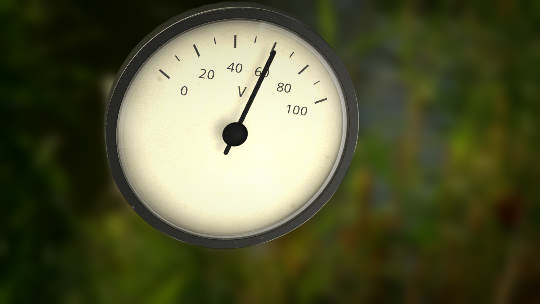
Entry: 60 V
